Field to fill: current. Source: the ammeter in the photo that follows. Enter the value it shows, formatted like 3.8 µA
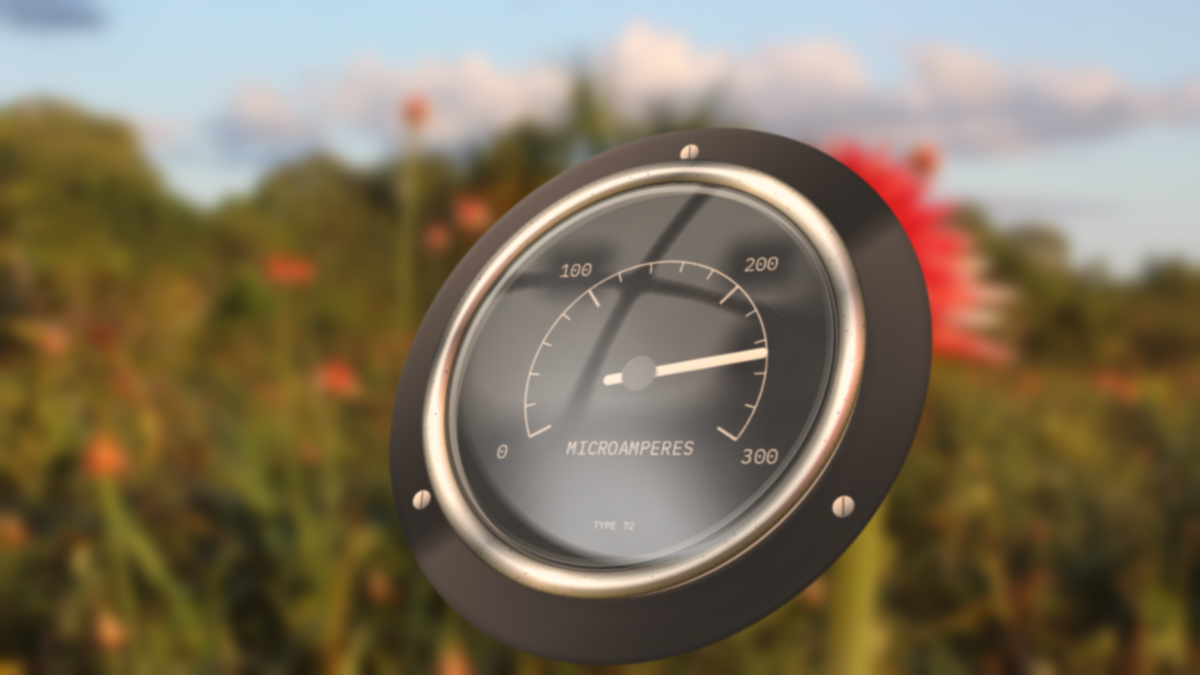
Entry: 250 µA
